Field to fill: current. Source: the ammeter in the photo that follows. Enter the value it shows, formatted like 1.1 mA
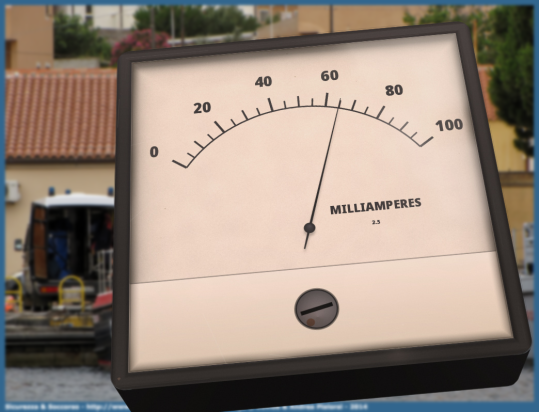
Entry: 65 mA
